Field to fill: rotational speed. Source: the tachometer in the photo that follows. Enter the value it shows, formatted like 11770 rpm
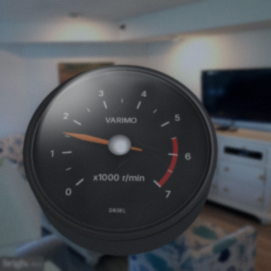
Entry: 1500 rpm
